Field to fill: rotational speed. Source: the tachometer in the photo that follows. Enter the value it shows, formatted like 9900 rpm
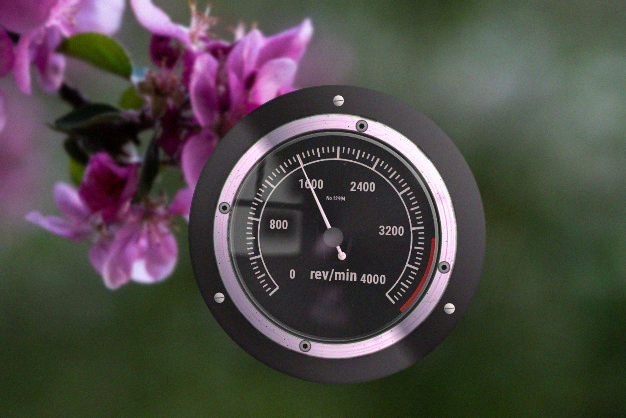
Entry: 1600 rpm
